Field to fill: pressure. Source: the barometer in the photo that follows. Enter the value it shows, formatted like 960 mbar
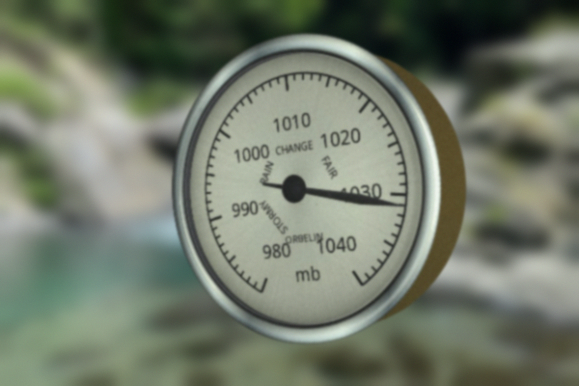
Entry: 1031 mbar
